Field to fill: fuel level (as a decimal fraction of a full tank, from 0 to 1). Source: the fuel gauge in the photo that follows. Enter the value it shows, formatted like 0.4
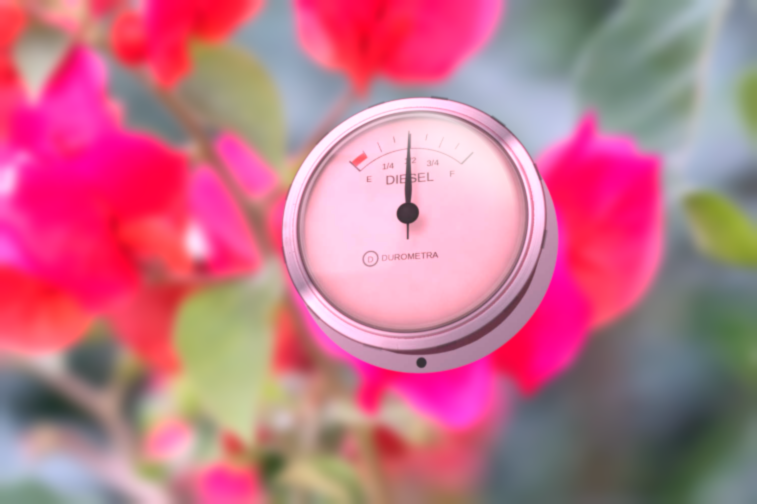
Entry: 0.5
